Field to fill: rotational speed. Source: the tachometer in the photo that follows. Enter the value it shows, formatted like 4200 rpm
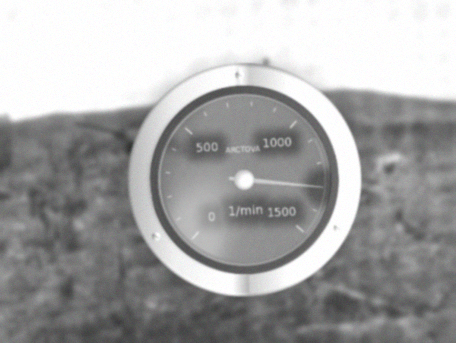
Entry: 1300 rpm
